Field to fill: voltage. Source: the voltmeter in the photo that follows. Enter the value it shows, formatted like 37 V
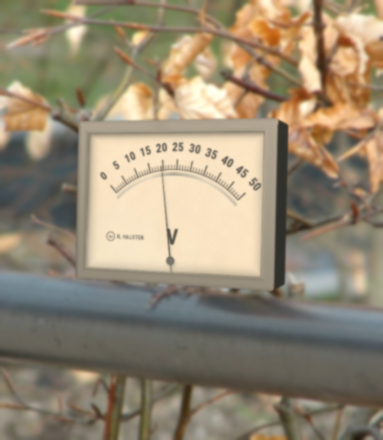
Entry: 20 V
